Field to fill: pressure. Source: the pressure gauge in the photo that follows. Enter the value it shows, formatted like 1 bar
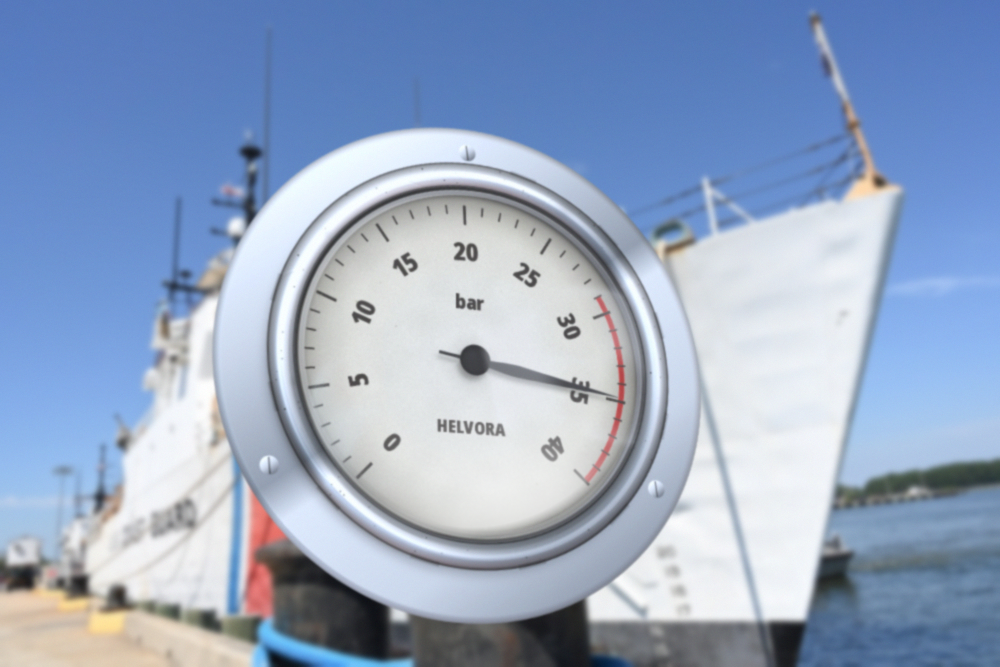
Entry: 35 bar
